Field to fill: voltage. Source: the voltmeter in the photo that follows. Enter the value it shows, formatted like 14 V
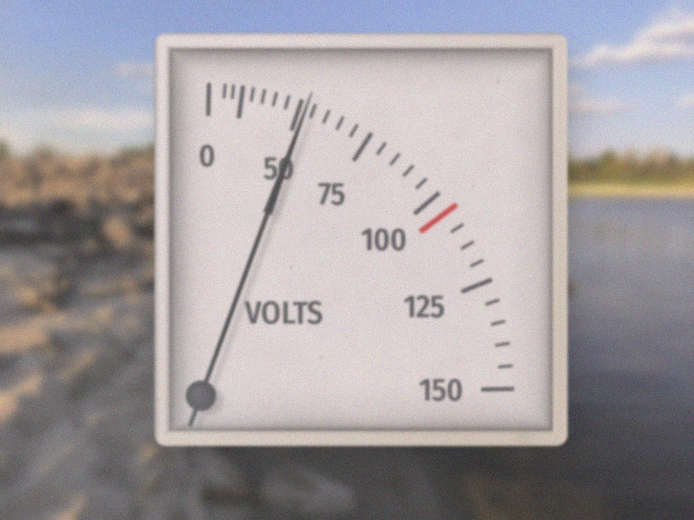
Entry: 52.5 V
